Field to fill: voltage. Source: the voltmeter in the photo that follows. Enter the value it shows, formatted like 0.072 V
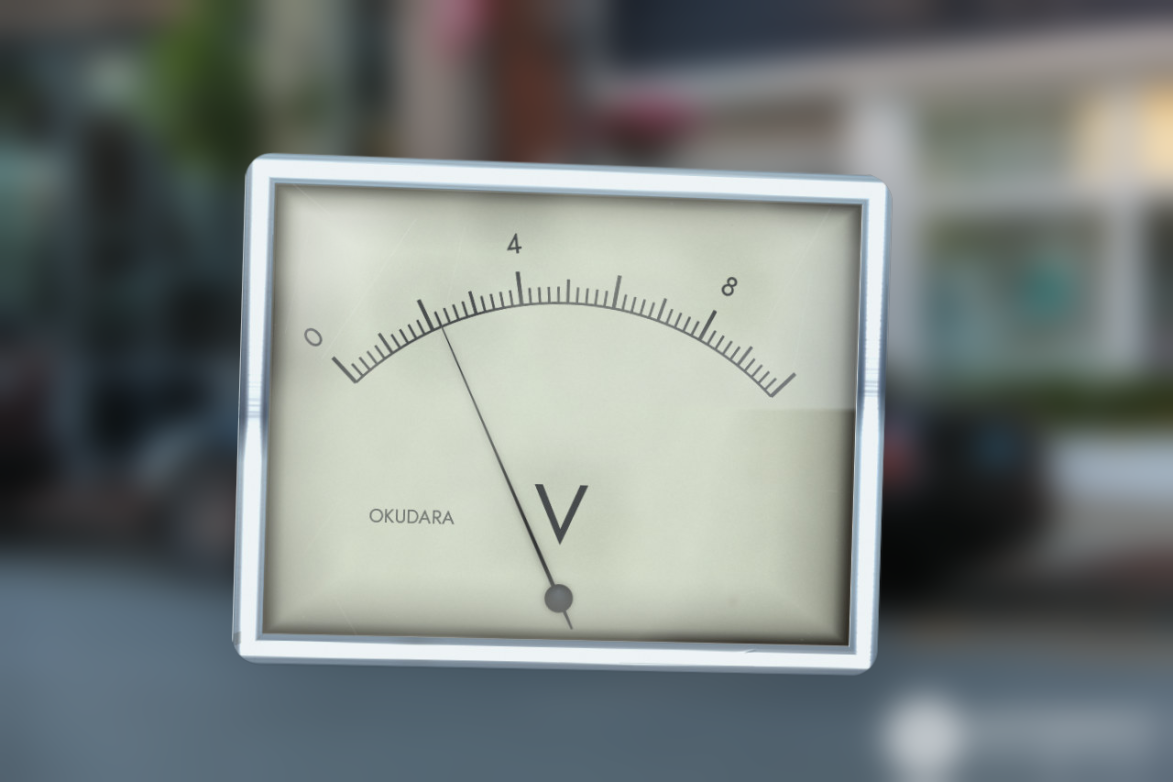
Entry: 2.2 V
